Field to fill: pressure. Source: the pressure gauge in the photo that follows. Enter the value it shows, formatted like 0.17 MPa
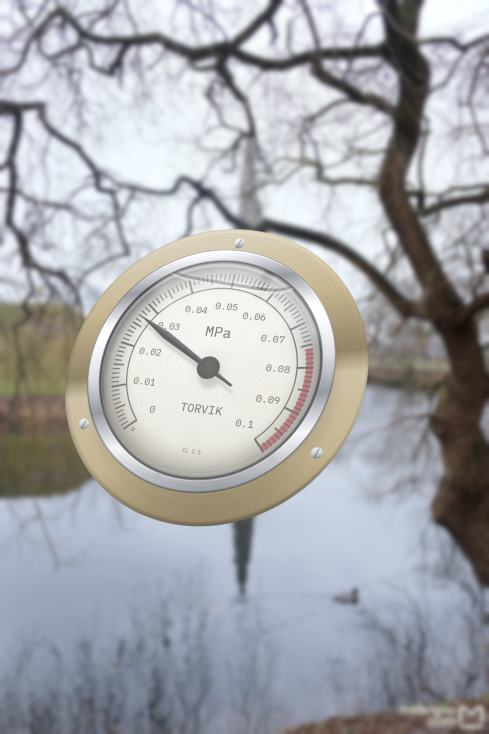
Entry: 0.027 MPa
